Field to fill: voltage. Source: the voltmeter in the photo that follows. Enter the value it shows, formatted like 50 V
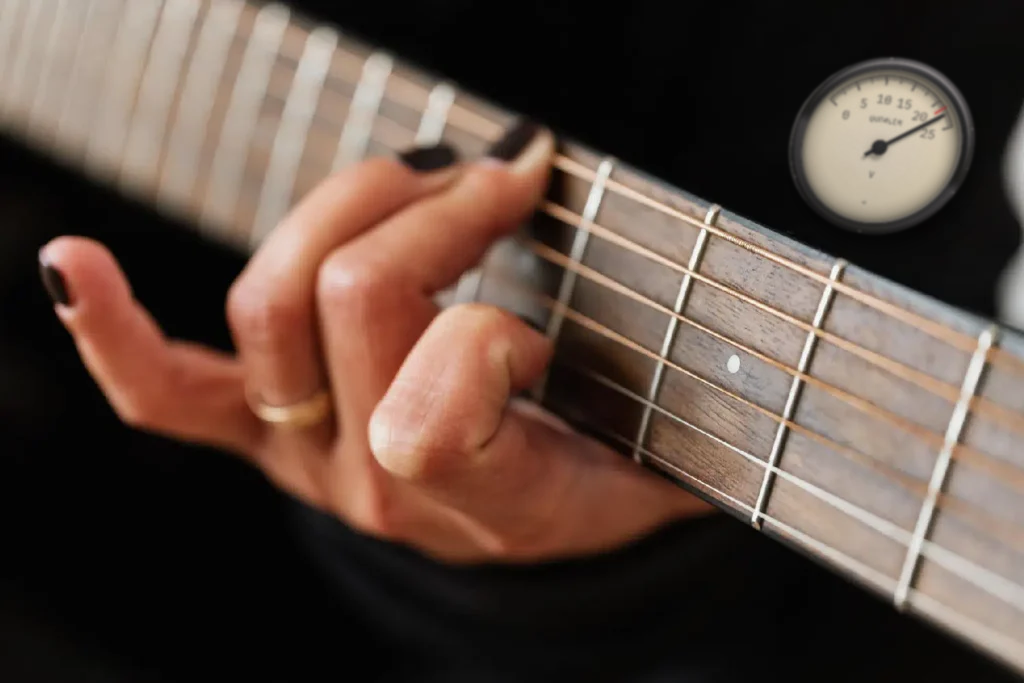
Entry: 22.5 V
